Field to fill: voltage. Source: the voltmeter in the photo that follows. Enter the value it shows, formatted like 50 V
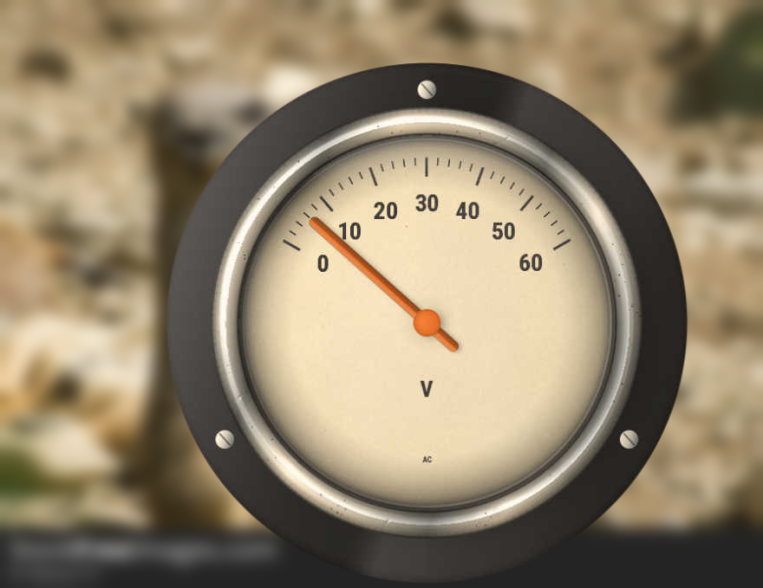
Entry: 6 V
